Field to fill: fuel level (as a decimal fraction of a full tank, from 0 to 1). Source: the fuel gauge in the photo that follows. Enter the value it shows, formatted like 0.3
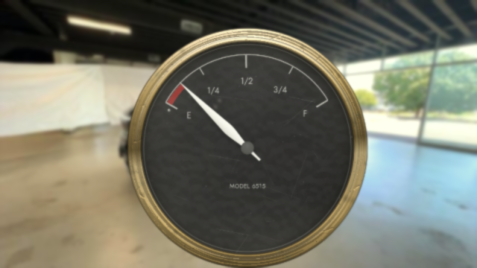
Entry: 0.125
